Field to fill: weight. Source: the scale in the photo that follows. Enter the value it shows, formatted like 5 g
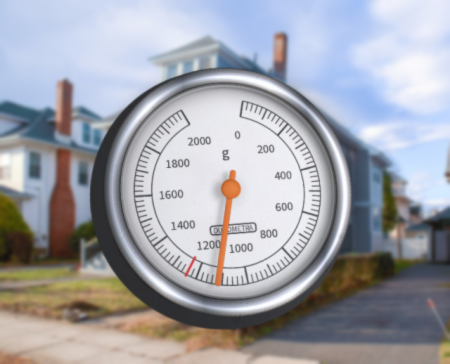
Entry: 1120 g
